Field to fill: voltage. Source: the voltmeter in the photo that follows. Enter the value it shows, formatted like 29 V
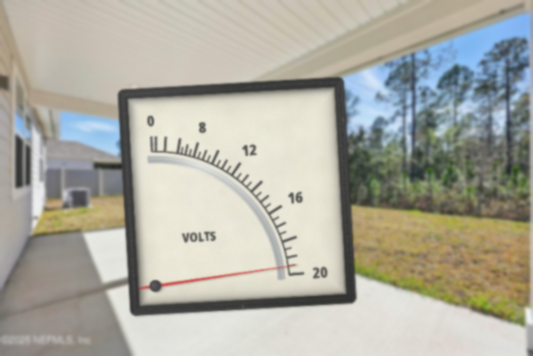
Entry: 19.5 V
